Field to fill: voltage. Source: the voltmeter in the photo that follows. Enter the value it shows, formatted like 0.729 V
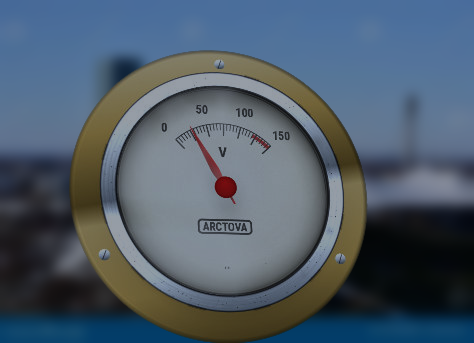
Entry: 25 V
